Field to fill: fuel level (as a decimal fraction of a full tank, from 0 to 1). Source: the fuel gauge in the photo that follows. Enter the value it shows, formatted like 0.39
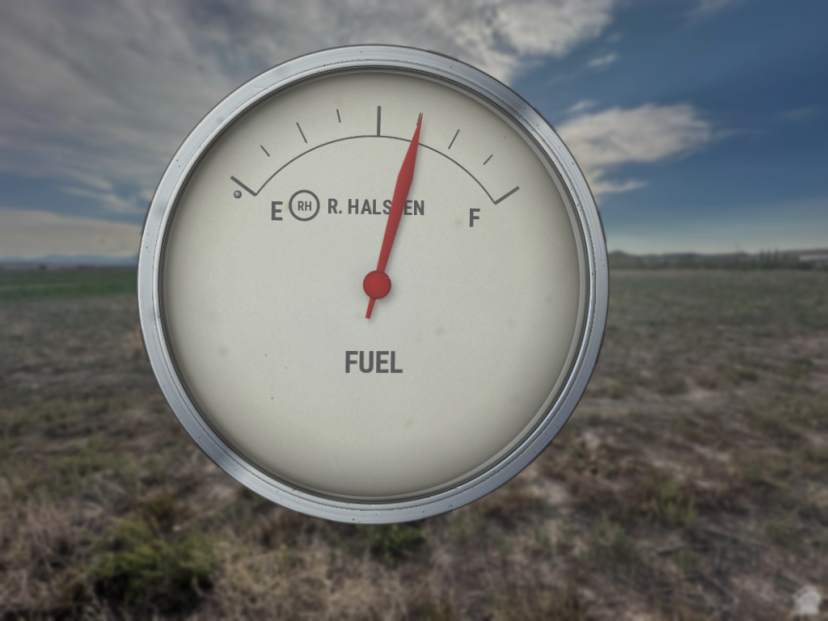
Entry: 0.625
